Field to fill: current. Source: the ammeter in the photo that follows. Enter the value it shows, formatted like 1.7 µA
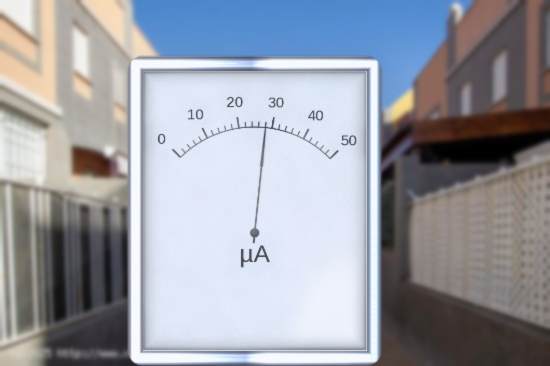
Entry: 28 µA
